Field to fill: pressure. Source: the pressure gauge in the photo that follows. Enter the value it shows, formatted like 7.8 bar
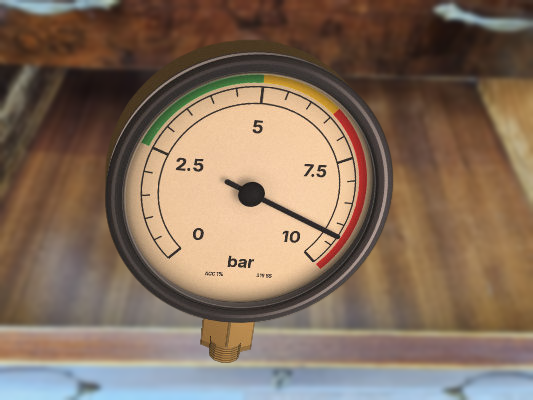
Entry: 9.25 bar
